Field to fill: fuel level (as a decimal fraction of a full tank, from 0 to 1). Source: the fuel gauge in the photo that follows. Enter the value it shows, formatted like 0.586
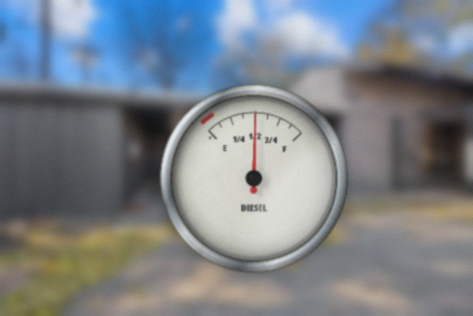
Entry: 0.5
